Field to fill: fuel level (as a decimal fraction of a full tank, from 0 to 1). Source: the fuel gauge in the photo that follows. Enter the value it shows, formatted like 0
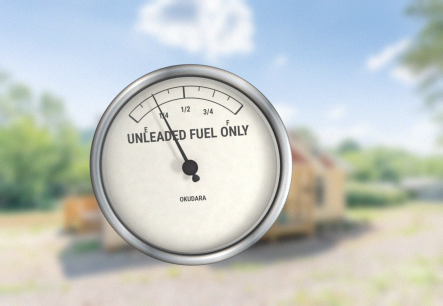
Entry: 0.25
